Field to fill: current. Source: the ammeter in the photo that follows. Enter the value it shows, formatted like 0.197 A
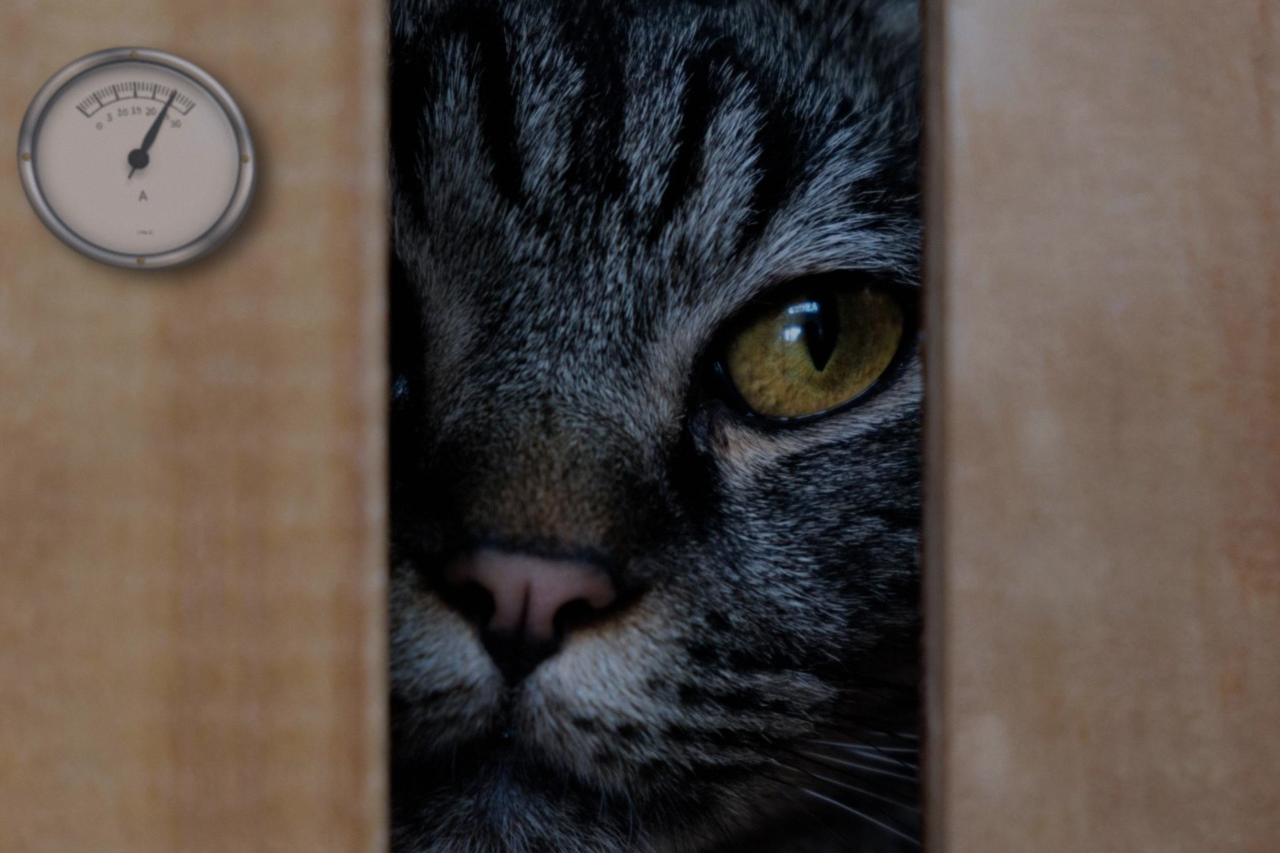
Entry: 25 A
